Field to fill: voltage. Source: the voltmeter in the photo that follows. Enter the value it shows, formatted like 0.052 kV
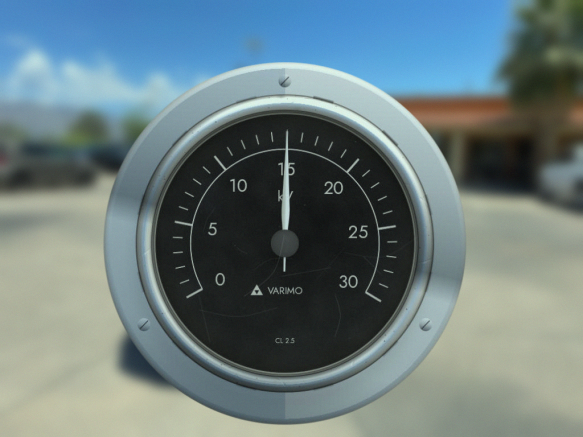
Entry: 15 kV
